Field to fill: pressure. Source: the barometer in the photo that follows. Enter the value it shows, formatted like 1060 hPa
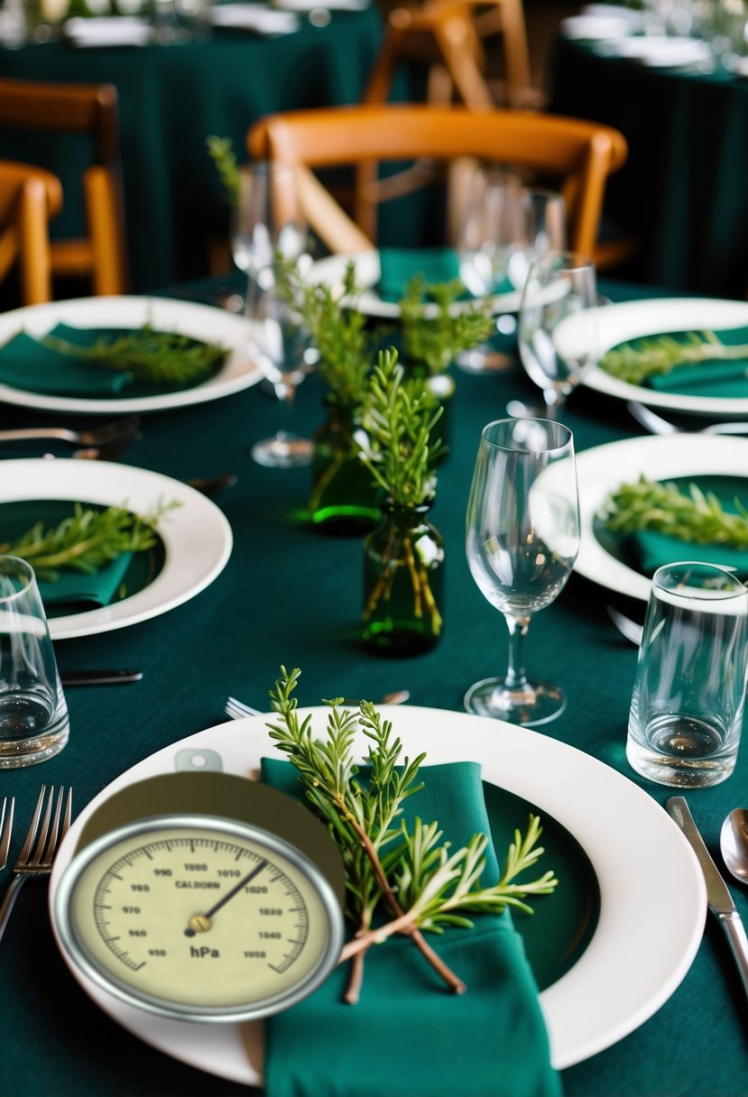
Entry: 1015 hPa
